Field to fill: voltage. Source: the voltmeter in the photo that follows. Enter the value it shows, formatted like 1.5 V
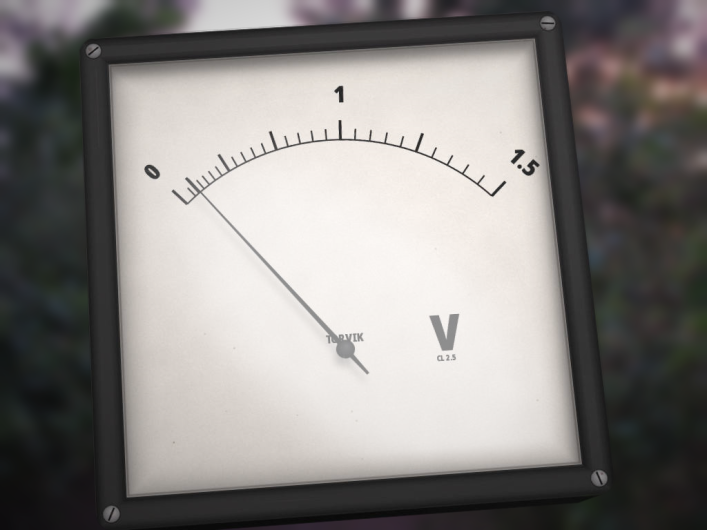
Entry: 0.25 V
